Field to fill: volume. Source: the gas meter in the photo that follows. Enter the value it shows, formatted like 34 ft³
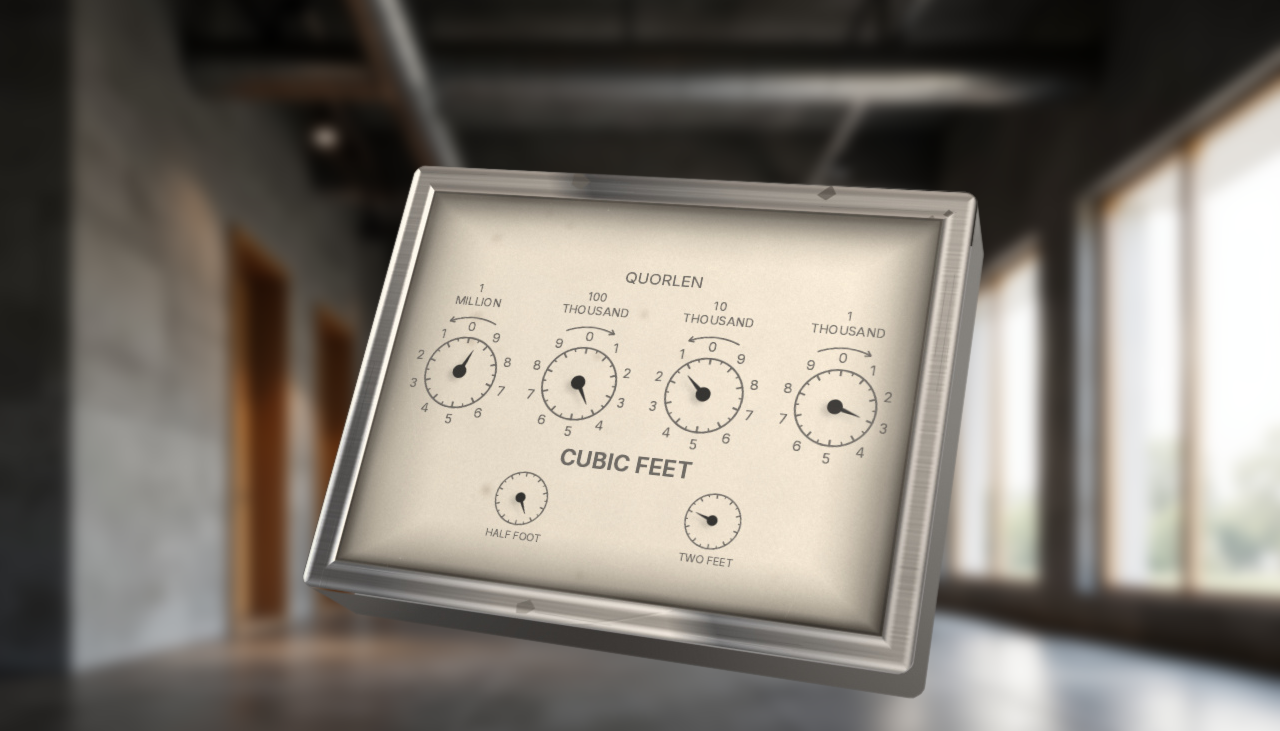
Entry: 941300 ft³
